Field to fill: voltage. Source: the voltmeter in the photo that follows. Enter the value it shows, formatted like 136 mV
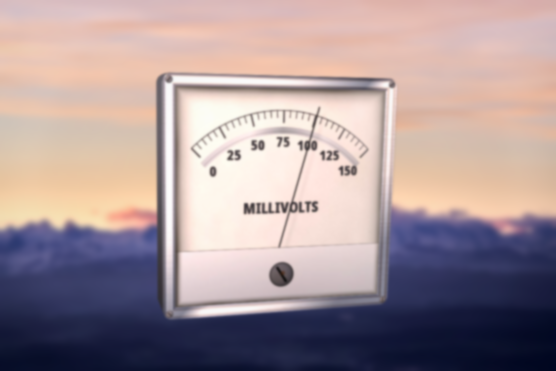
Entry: 100 mV
